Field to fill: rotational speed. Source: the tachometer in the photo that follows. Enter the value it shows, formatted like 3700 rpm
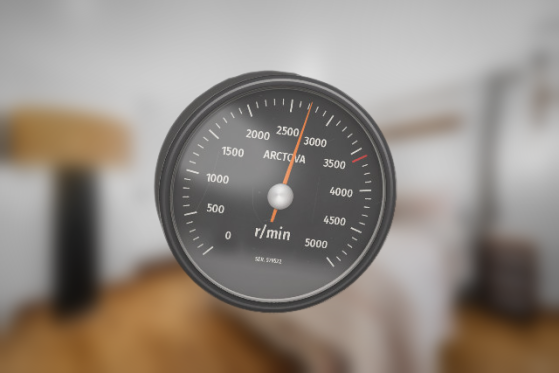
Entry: 2700 rpm
